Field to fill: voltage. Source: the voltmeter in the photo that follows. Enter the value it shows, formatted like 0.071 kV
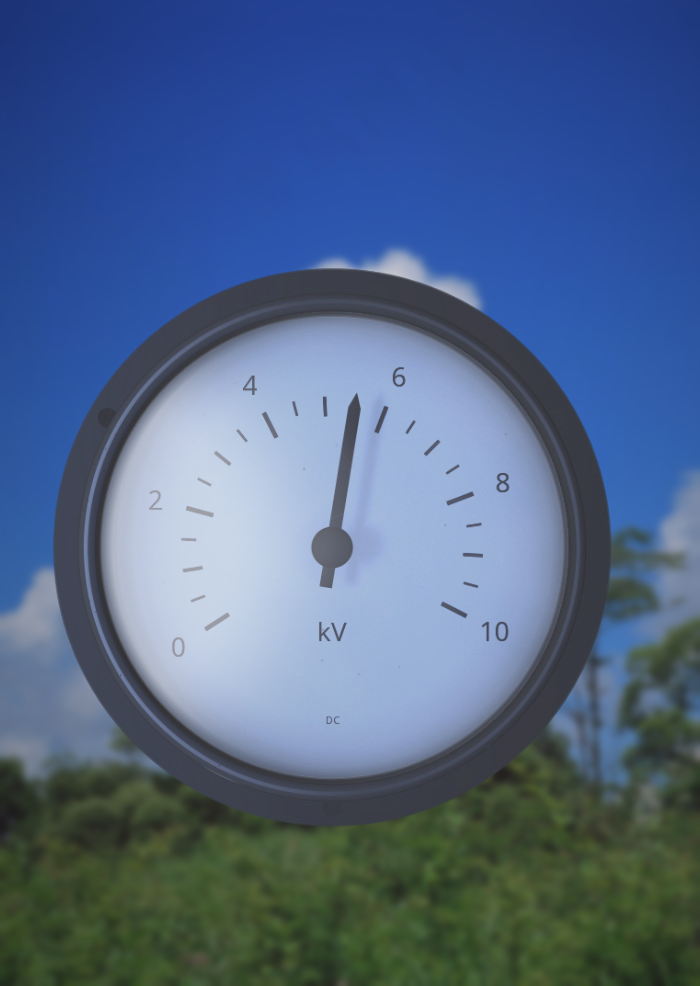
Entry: 5.5 kV
